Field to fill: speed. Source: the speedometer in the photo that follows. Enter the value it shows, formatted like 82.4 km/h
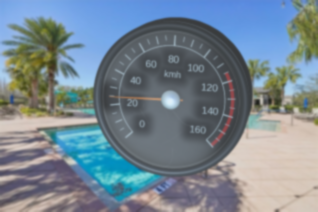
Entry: 25 km/h
